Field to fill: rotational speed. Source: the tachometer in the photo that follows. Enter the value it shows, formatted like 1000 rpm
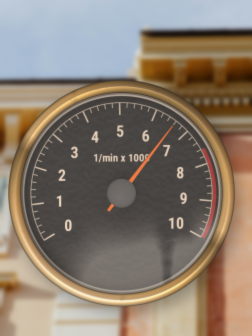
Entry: 6600 rpm
